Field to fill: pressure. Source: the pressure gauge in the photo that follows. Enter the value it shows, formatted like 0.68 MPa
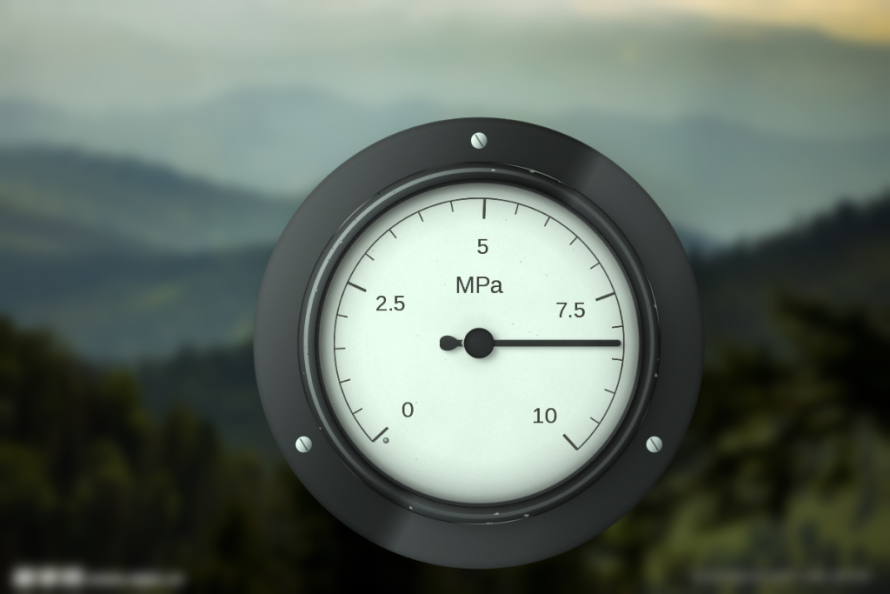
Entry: 8.25 MPa
